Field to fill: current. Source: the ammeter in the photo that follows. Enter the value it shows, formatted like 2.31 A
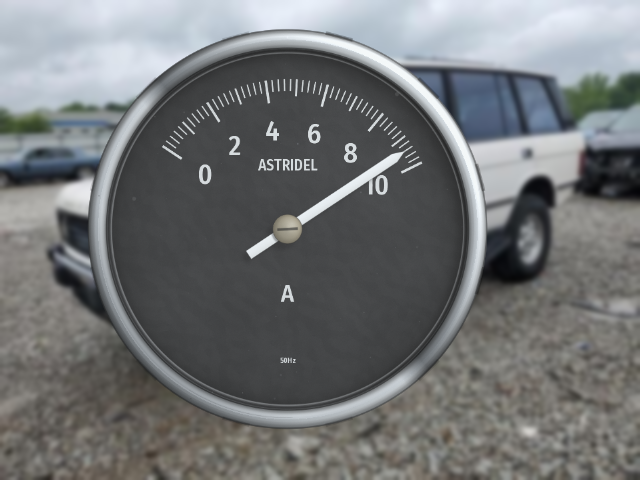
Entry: 9.4 A
